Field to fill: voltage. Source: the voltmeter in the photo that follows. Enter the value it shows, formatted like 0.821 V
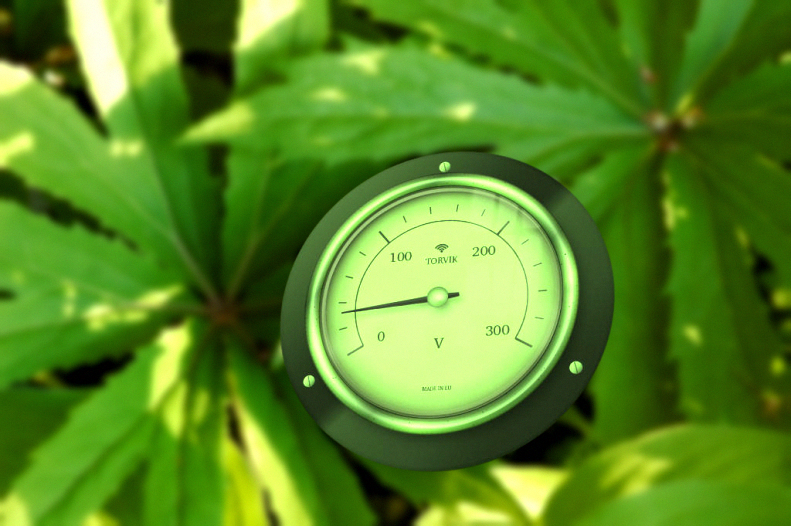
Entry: 30 V
